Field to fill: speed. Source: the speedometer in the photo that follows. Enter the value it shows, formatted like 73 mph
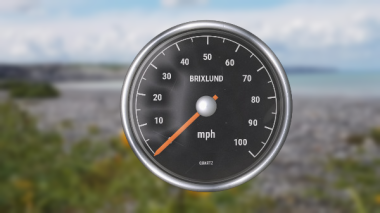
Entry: 0 mph
